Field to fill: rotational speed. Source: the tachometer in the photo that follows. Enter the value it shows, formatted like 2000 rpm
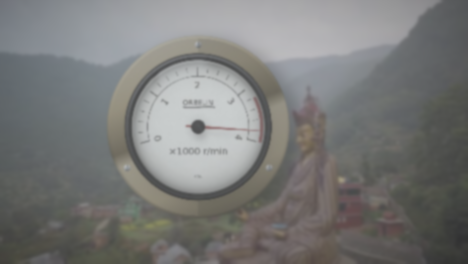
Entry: 3800 rpm
